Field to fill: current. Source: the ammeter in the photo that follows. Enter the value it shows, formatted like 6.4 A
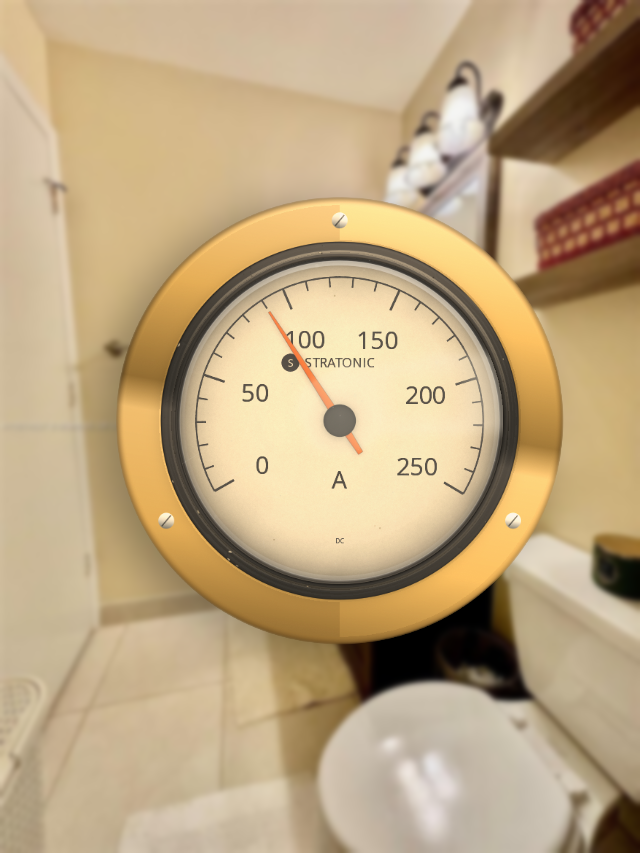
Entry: 90 A
